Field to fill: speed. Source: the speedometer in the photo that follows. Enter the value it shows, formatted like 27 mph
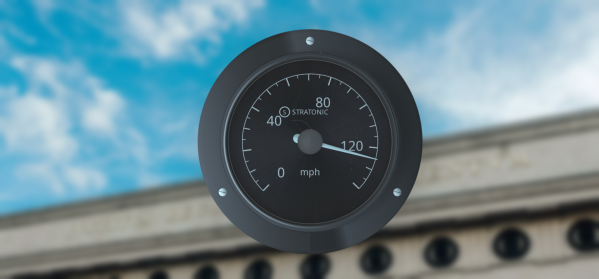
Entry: 125 mph
